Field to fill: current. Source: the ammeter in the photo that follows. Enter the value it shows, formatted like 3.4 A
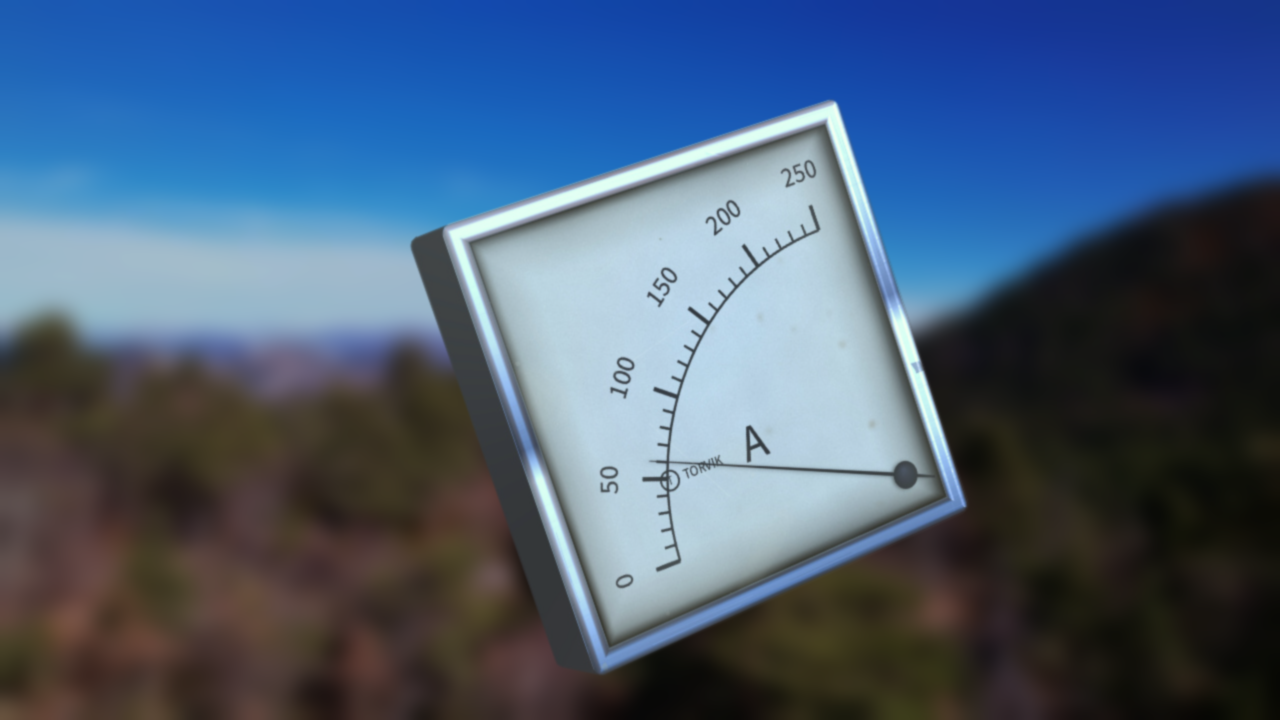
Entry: 60 A
